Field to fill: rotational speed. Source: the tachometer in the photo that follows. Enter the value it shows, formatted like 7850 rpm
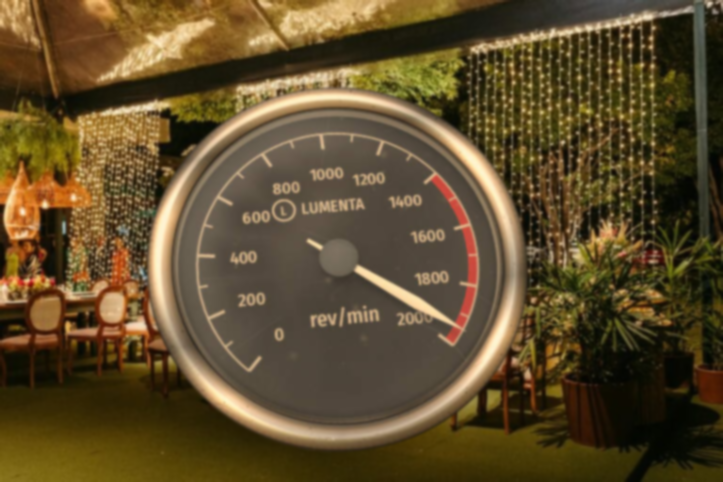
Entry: 1950 rpm
